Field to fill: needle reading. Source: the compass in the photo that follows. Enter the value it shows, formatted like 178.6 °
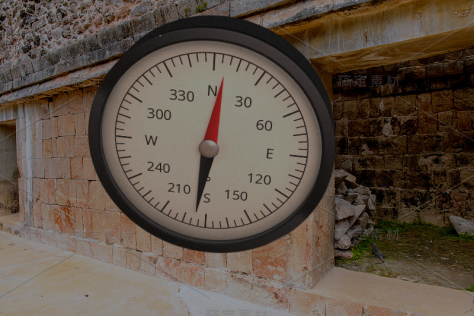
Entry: 7.5 °
